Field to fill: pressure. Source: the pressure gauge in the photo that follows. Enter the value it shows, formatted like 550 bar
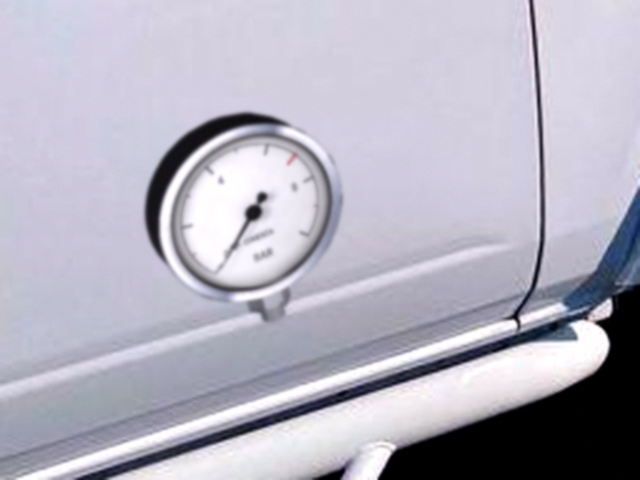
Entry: 0 bar
